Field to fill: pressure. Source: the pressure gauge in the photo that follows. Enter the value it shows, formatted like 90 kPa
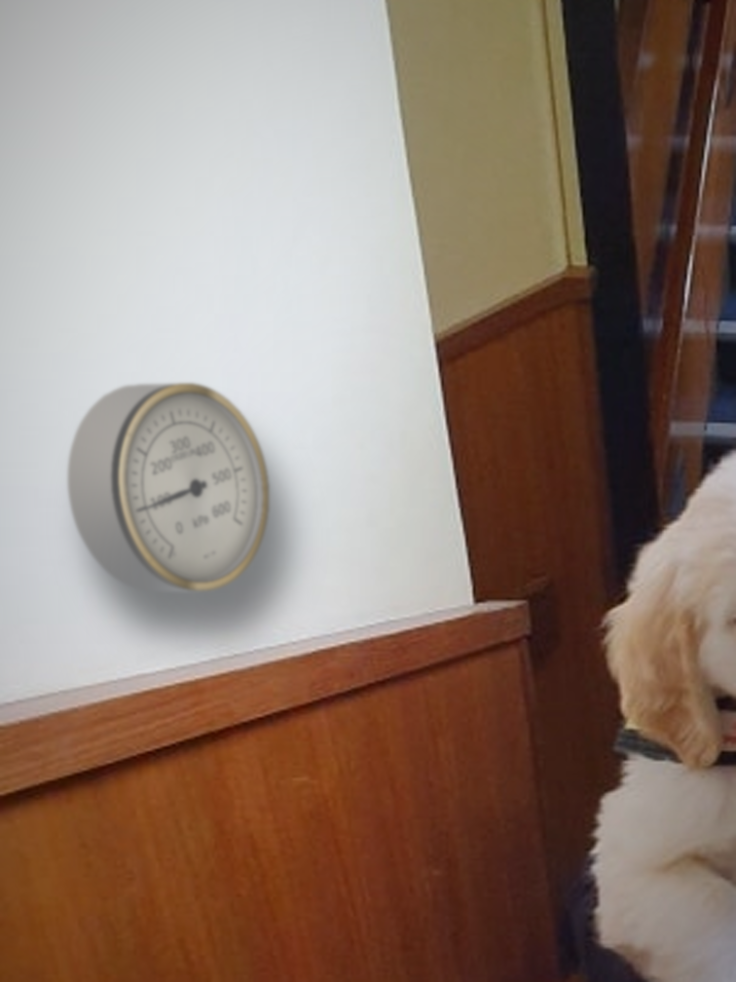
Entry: 100 kPa
